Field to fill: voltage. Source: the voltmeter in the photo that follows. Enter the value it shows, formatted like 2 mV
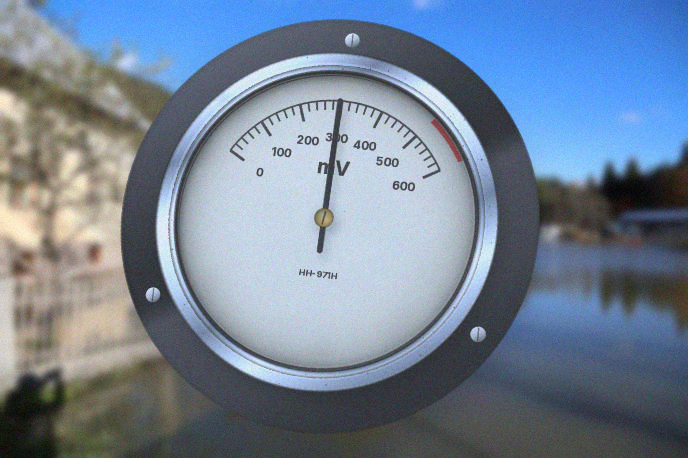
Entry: 300 mV
